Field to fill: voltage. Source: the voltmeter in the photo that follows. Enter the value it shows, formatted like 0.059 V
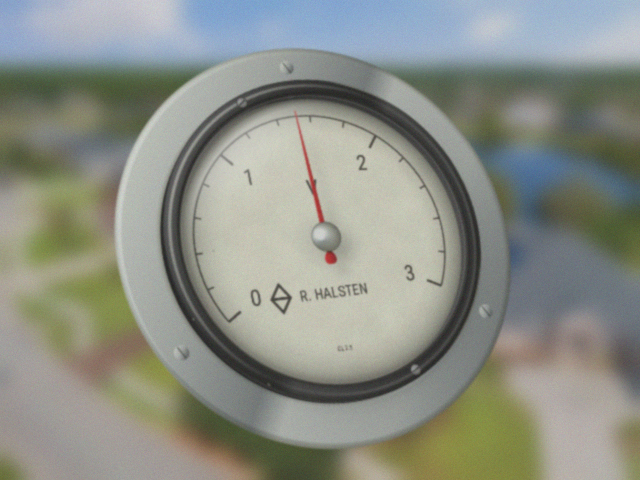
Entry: 1.5 V
